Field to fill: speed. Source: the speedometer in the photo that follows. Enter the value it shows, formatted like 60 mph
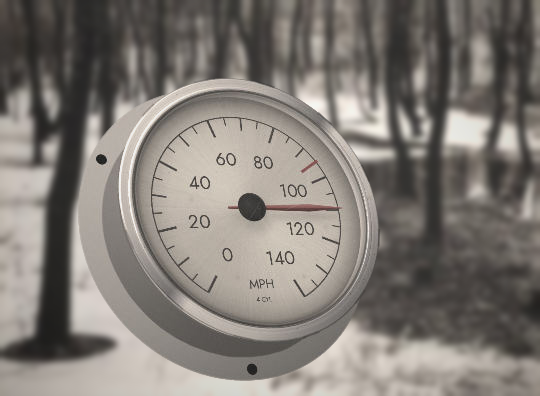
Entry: 110 mph
